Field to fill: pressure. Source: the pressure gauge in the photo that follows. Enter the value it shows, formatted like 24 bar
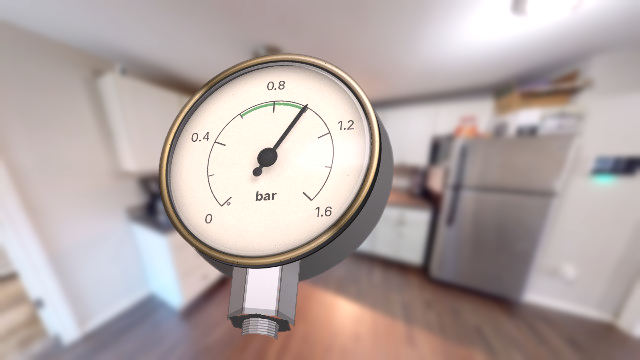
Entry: 1 bar
